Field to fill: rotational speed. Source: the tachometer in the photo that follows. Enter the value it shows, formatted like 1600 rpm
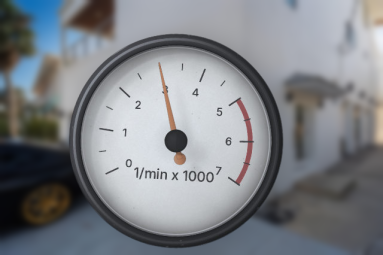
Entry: 3000 rpm
